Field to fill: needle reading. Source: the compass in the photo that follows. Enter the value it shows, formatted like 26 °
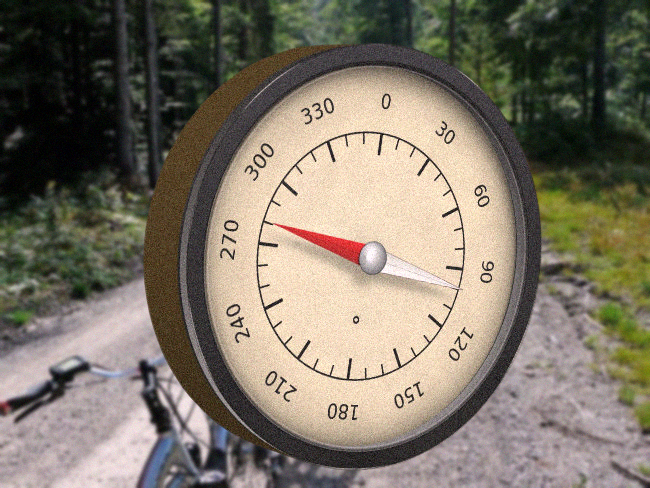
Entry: 280 °
